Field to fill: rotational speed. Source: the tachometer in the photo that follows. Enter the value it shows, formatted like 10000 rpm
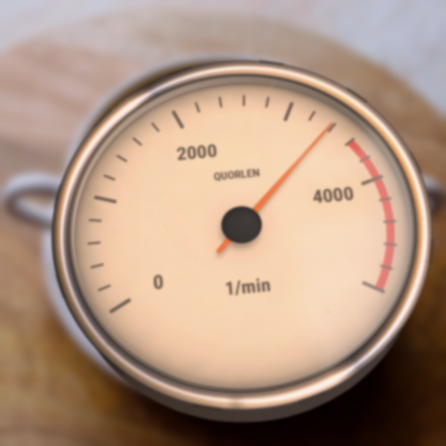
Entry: 3400 rpm
